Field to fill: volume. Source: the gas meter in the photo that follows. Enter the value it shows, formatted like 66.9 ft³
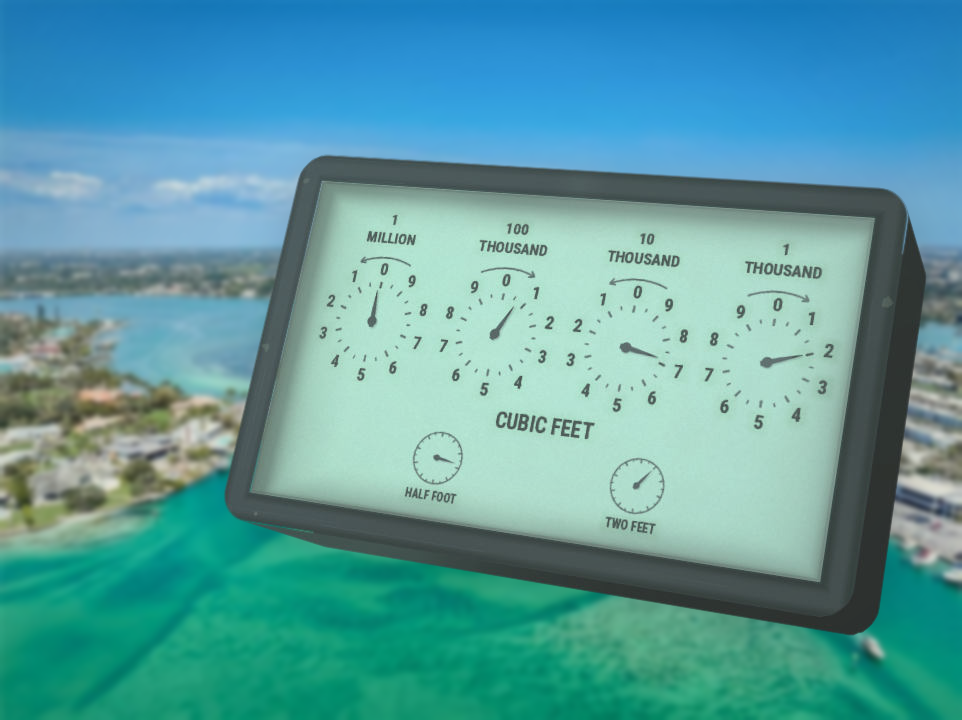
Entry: 7200 ft³
